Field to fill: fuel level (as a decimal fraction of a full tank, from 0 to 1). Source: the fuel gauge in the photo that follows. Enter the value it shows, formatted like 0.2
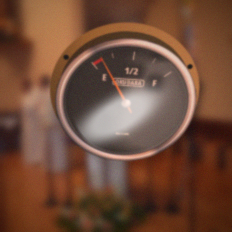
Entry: 0.125
